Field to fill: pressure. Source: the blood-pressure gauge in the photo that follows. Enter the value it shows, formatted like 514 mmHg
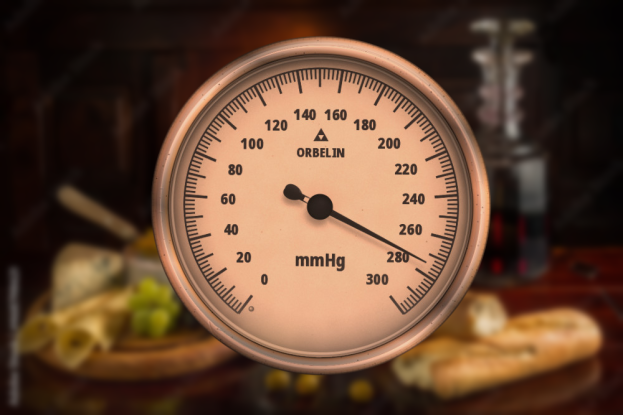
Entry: 274 mmHg
